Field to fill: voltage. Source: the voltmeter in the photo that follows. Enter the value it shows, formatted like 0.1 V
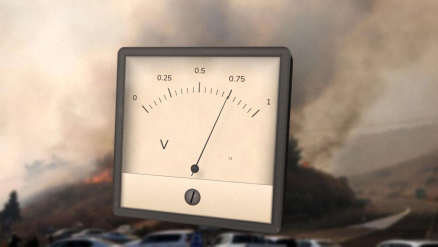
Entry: 0.75 V
